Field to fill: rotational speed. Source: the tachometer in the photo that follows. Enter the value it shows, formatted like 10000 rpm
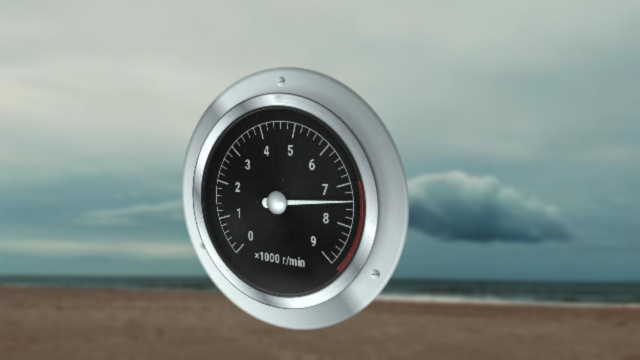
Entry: 7400 rpm
